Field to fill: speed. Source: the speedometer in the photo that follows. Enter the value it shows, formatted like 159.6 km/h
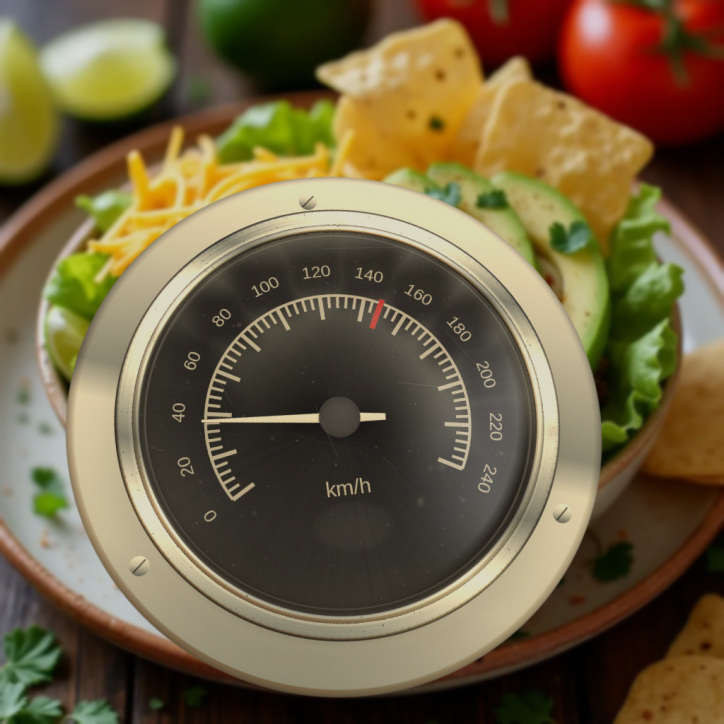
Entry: 36 km/h
